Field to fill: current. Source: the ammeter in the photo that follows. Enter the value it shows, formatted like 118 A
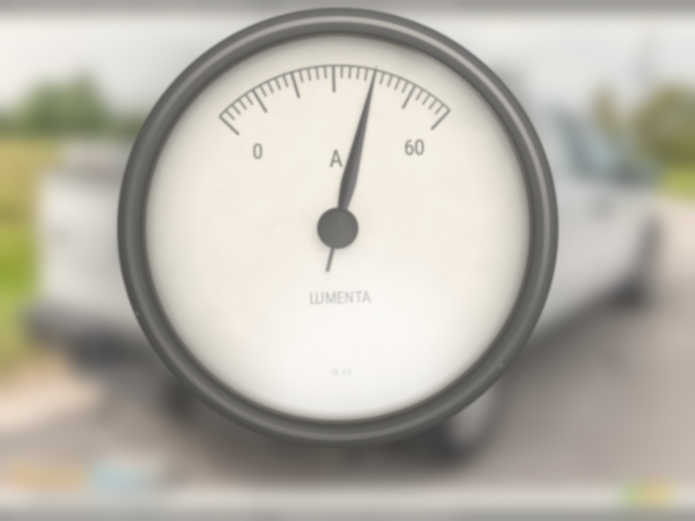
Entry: 40 A
